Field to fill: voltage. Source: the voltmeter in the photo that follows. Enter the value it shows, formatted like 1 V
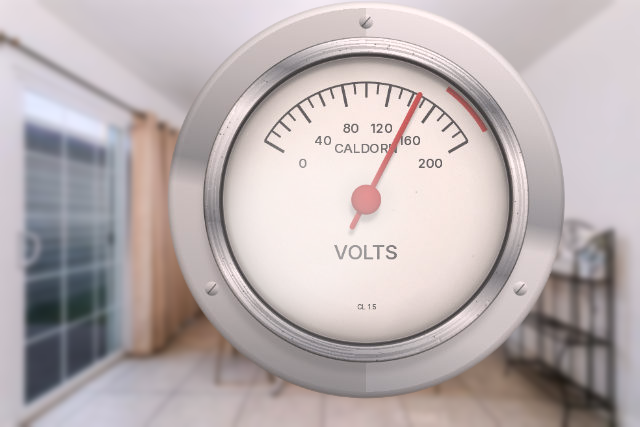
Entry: 145 V
